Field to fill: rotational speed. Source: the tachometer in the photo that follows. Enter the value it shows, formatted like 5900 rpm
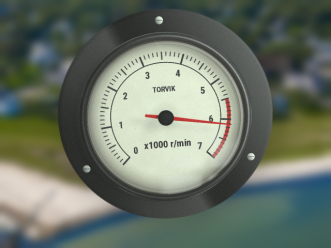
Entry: 6100 rpm
